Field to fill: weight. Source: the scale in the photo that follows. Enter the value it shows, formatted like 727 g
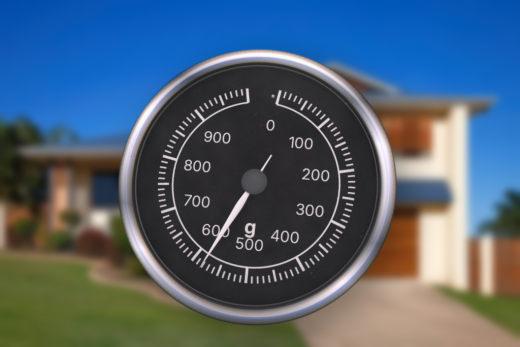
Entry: 580 g
